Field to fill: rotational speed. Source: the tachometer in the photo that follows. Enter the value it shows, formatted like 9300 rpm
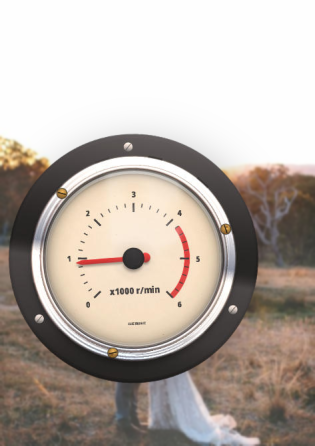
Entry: 900 rpm
